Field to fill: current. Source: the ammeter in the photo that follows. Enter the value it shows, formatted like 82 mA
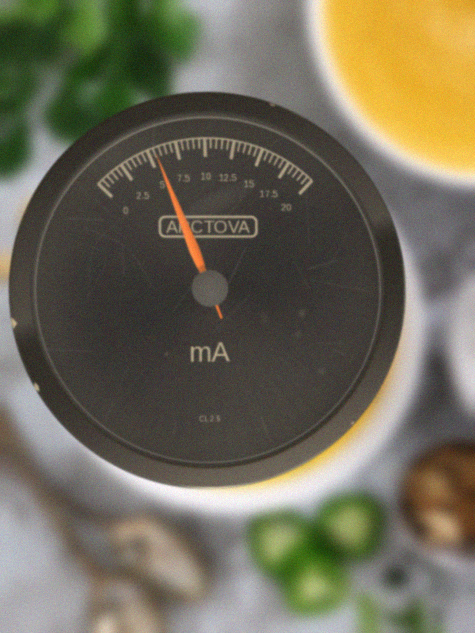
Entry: 5.5 mA
